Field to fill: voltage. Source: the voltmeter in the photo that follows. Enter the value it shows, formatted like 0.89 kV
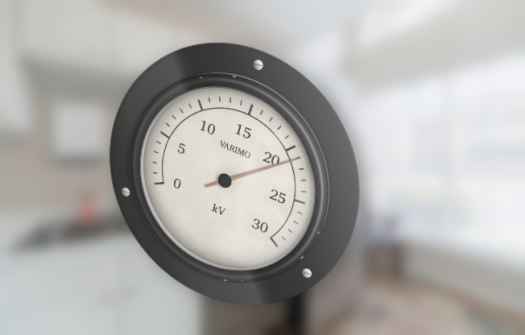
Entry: 21 kV
